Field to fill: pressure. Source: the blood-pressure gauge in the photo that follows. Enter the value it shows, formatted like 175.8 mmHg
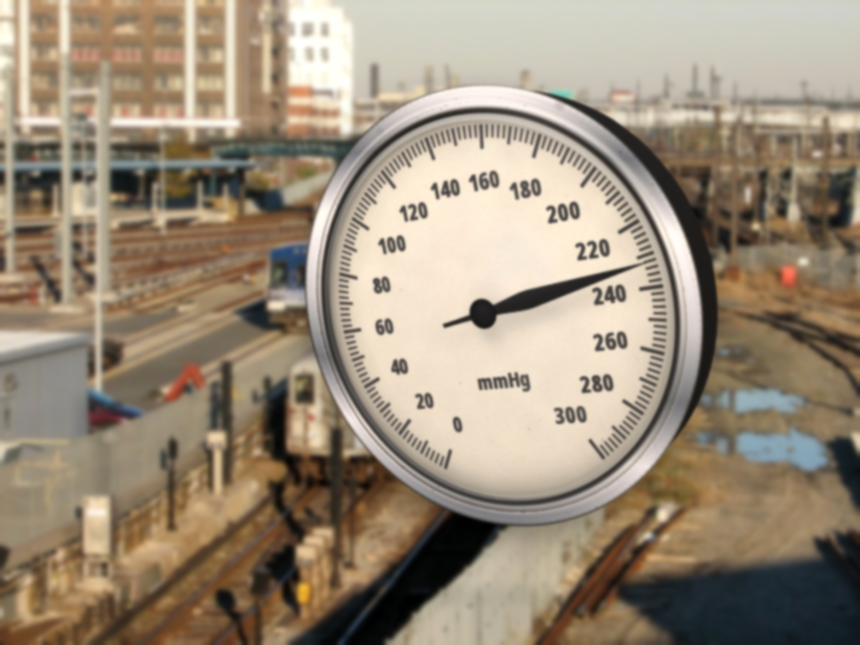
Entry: 232 mmHg
